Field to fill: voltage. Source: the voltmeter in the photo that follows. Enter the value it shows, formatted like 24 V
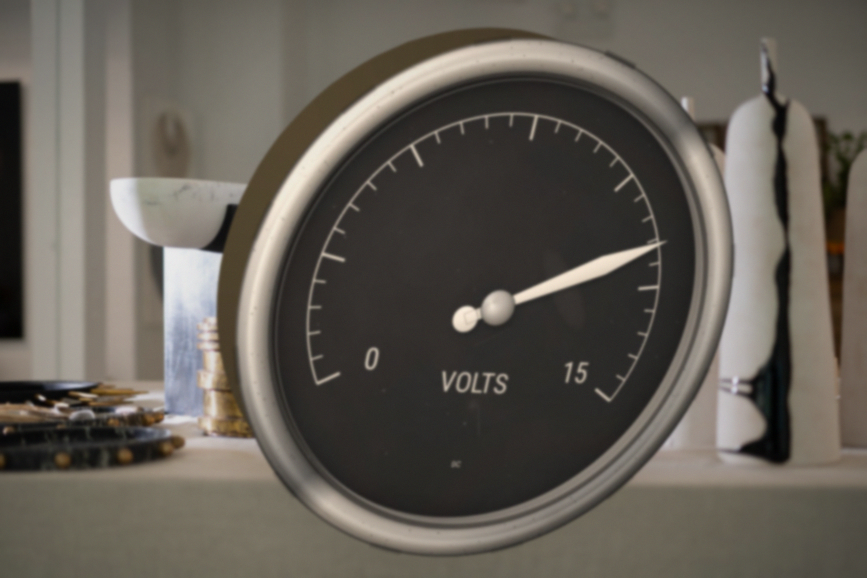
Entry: 11.5 V
